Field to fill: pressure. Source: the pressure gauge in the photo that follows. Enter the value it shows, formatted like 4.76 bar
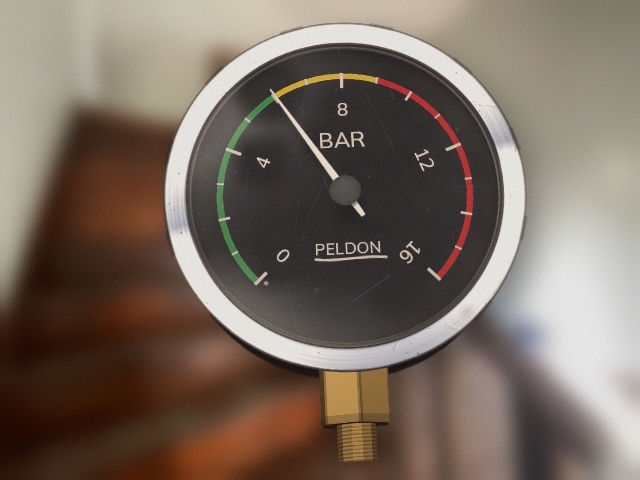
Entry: 6 bar
